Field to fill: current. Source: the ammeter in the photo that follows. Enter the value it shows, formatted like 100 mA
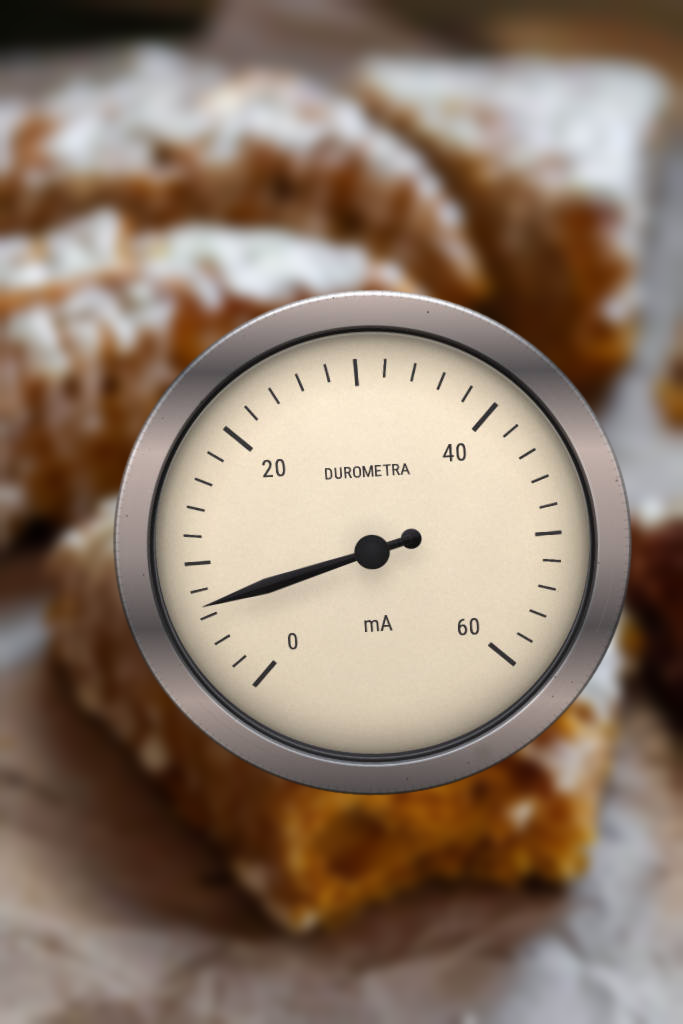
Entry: 7 mA
